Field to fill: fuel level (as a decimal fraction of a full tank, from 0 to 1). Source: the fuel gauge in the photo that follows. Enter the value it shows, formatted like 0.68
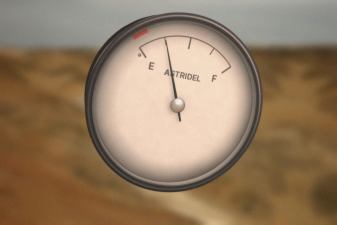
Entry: 0.25
